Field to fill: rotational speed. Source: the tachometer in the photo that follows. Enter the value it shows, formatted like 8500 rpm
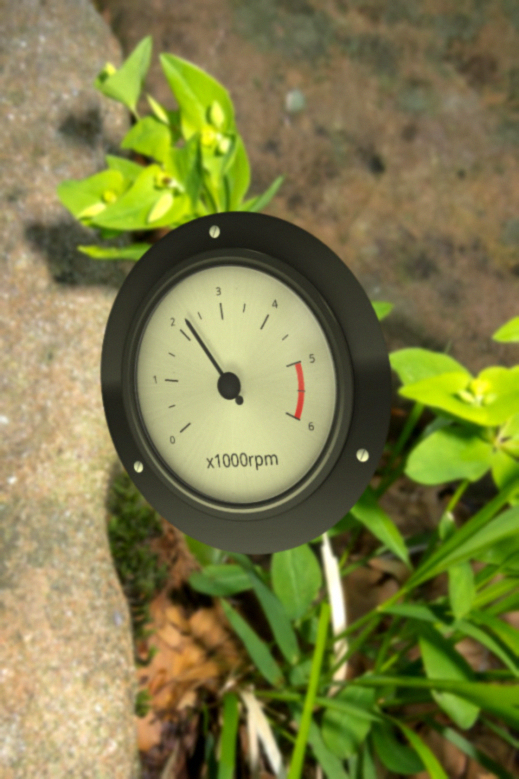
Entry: 2250 rpm
